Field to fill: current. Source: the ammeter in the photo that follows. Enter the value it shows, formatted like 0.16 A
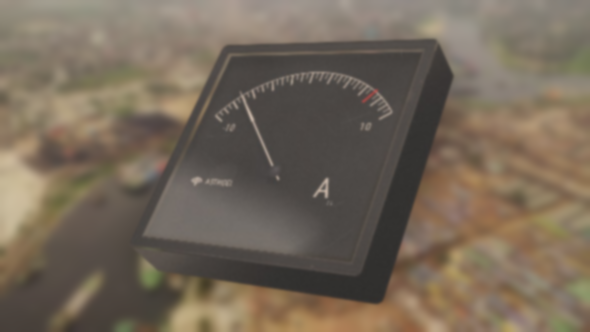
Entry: -7 A
